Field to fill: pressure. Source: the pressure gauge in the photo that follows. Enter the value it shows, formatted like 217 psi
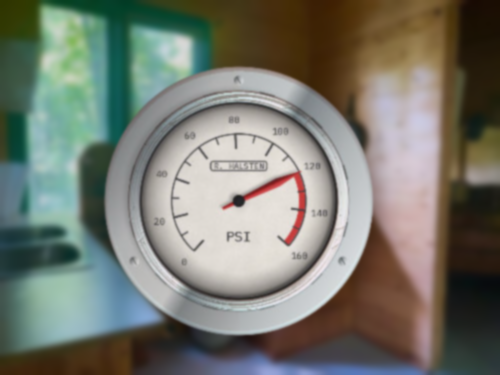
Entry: 120 psi
